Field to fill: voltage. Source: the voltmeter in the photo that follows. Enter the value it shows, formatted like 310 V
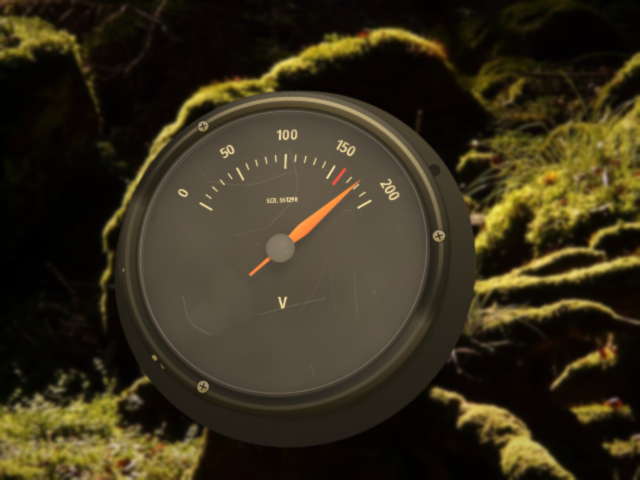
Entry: 180 V
